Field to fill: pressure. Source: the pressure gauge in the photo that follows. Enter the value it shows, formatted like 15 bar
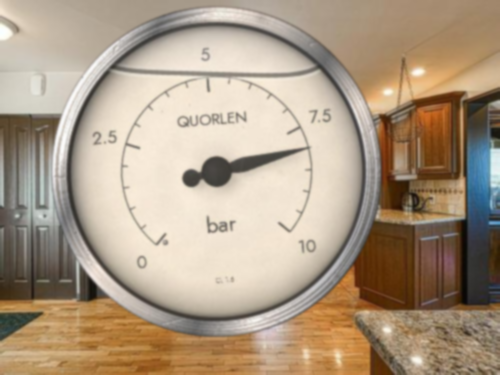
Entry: 8 bar
